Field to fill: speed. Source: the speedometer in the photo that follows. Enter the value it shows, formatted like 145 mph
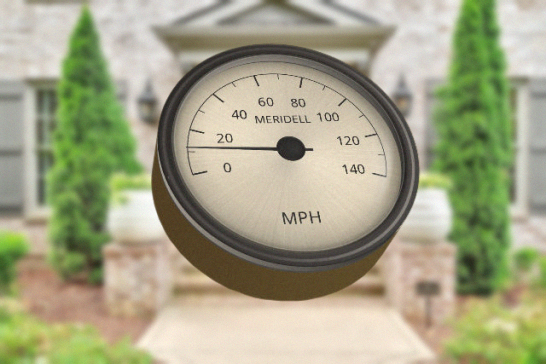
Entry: 10 mph
